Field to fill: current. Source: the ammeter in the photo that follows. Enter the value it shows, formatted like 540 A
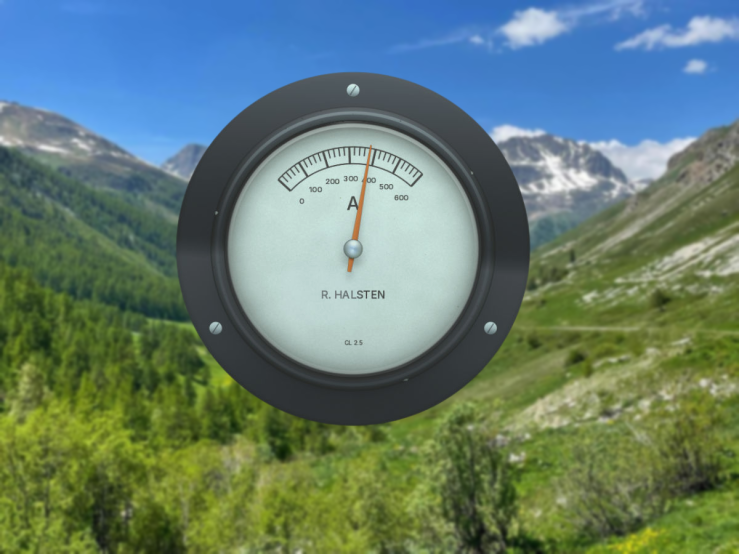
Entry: 380 A
